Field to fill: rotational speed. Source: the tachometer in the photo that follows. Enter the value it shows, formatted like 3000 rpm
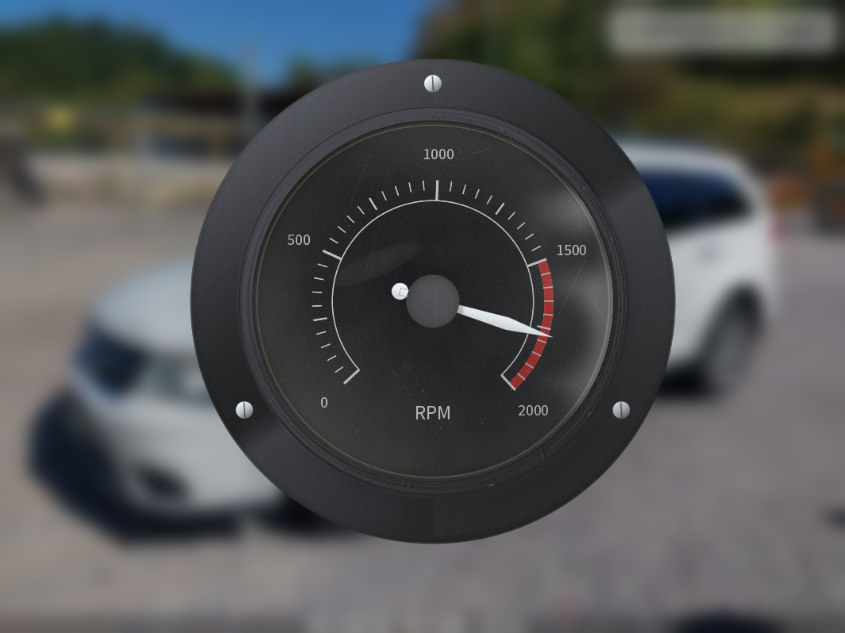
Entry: 1775 rpm
